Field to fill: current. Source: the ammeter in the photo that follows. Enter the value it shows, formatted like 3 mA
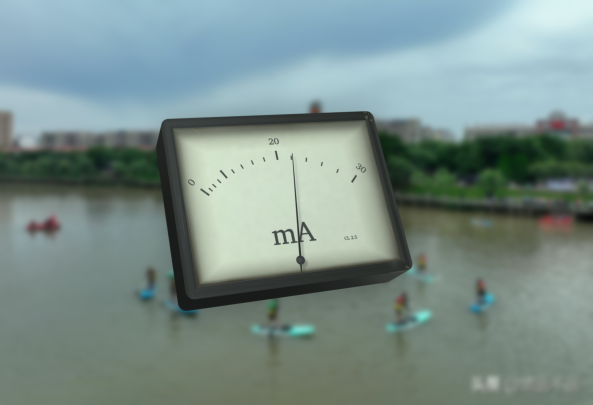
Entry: 22 mA
